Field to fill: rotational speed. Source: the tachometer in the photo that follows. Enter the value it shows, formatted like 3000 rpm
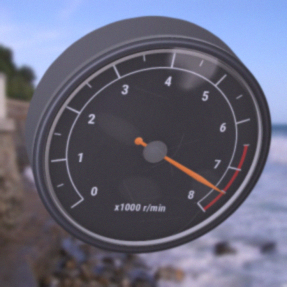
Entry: 7500 rpm
